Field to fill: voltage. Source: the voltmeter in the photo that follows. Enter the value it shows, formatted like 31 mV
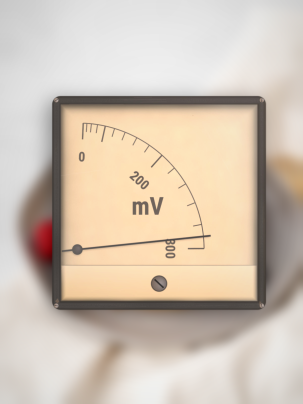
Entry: 290 mV
